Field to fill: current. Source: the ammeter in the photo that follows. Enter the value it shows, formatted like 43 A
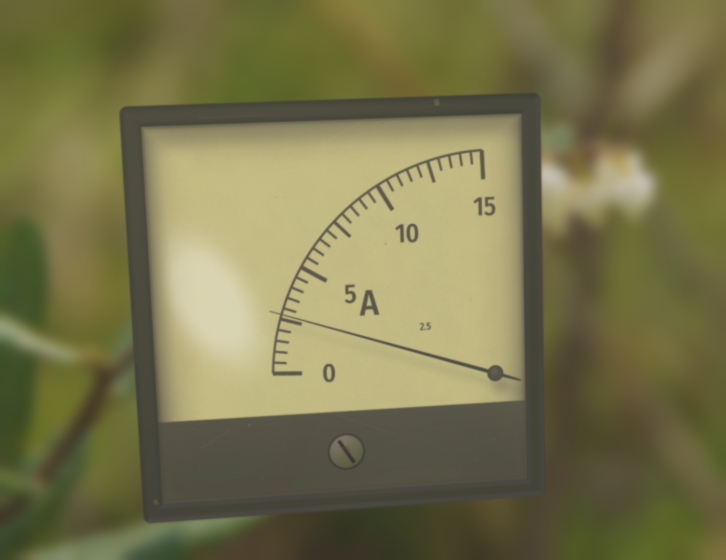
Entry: 2.75 A
